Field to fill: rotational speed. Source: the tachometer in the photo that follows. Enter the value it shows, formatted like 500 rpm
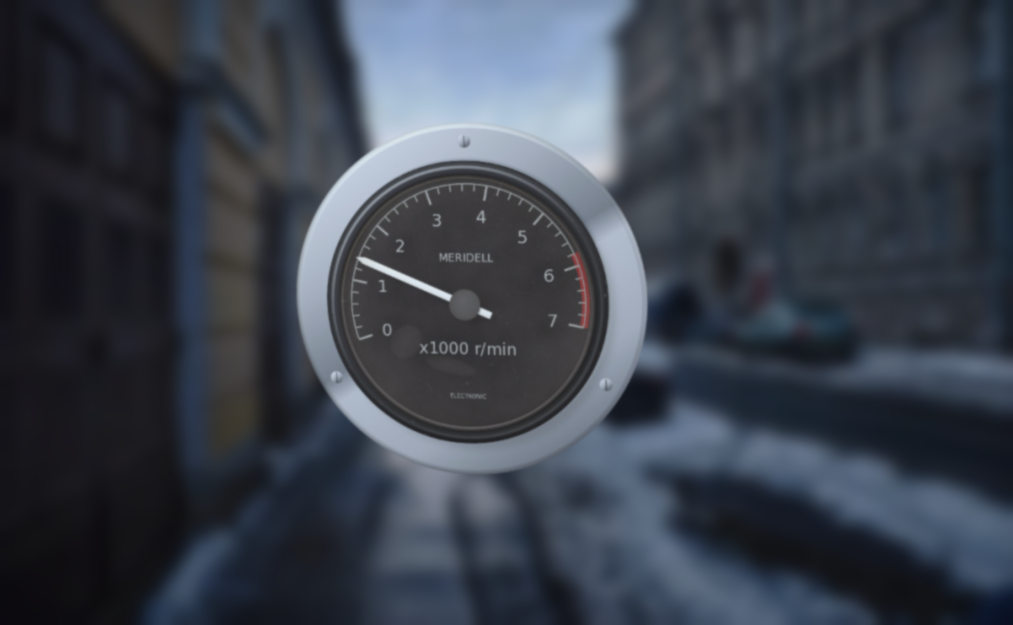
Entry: 1400 rpm
